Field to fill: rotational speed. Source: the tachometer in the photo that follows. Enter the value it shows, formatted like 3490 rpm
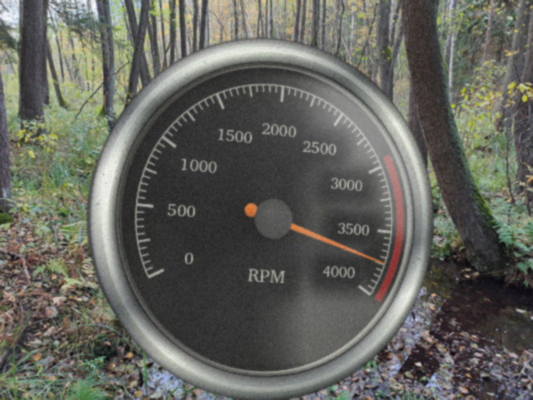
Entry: 3750 rpm
